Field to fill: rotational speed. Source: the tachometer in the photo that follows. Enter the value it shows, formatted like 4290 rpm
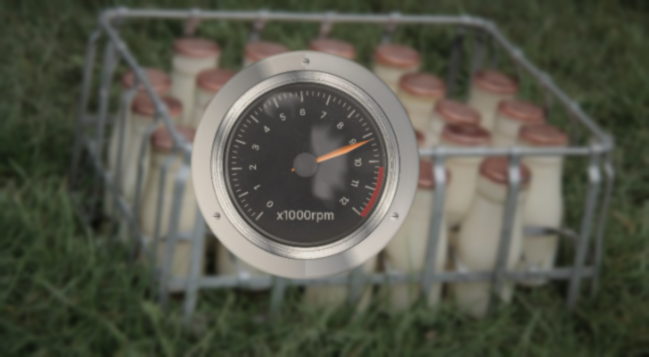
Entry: 9200 rpm
